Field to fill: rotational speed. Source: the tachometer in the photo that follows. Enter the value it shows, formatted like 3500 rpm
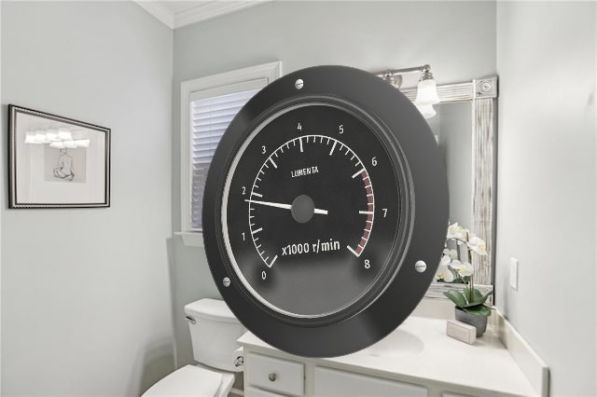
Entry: 1800 rpm
